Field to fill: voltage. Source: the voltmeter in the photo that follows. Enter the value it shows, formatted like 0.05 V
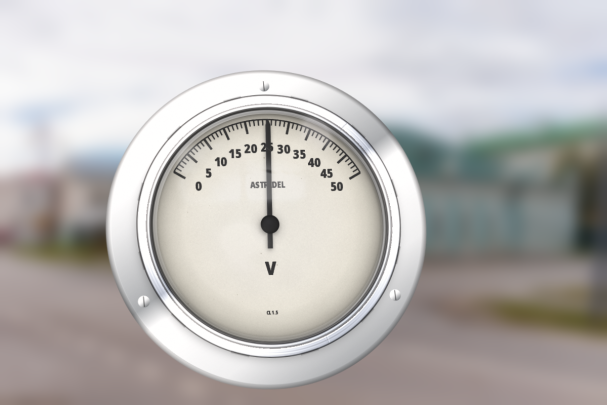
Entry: 25 V
